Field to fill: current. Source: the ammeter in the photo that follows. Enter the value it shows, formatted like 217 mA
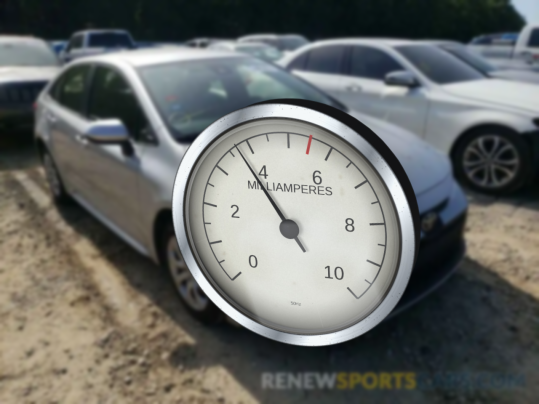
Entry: 3.75 mA
